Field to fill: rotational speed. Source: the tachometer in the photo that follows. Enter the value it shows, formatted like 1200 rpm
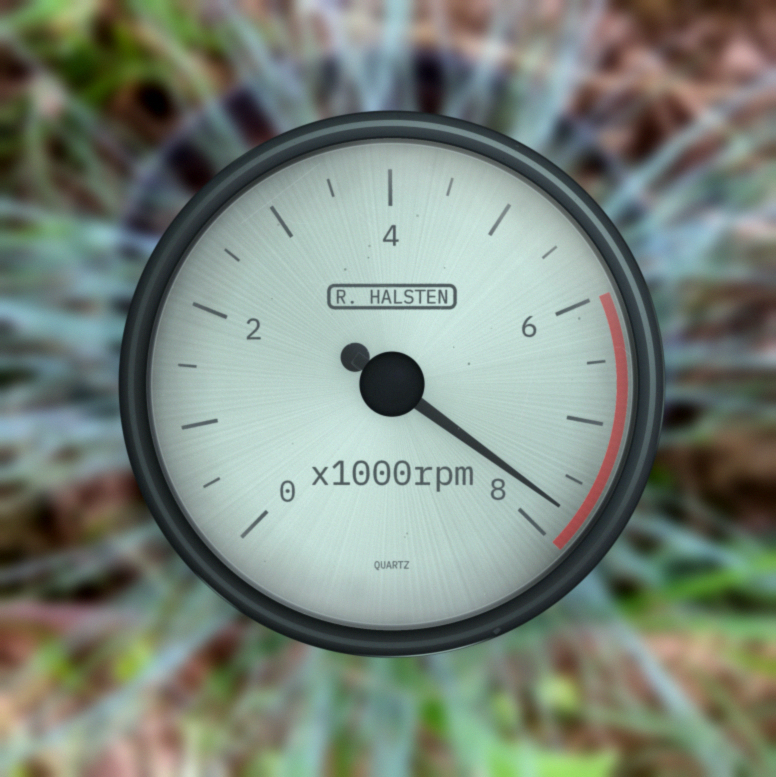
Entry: 7750 rpm
